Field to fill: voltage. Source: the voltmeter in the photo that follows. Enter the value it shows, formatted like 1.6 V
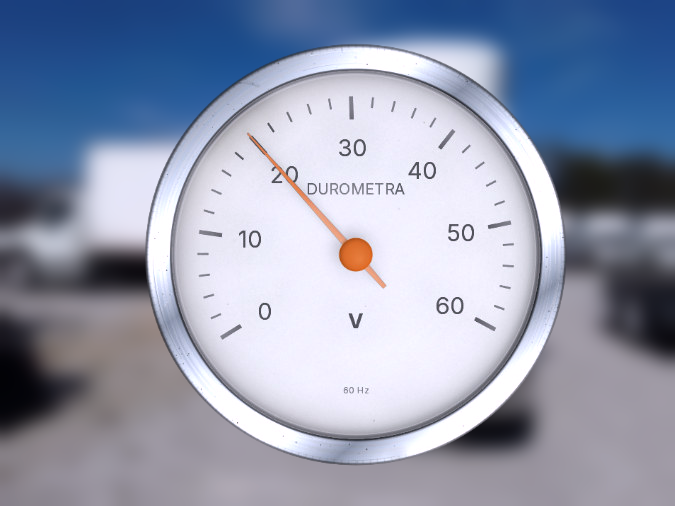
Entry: 20 V
